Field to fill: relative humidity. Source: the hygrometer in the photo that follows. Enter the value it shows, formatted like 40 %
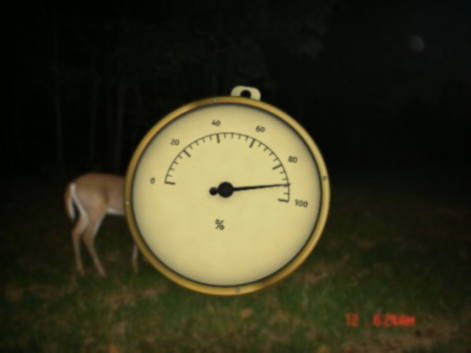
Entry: 92 %
